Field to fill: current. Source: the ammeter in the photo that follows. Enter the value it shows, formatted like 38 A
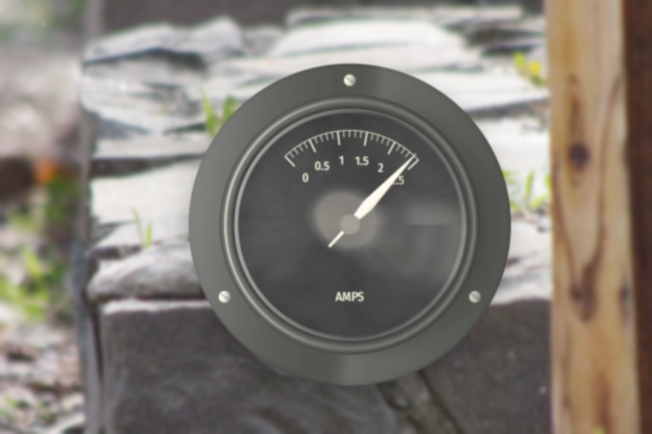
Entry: 2.4 A
